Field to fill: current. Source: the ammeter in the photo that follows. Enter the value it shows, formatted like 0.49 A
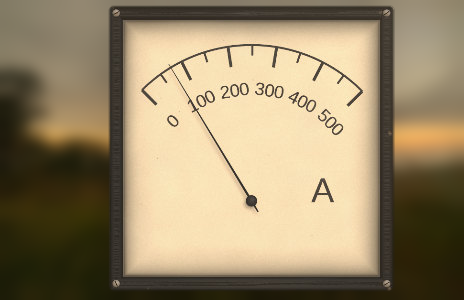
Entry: 75 A
